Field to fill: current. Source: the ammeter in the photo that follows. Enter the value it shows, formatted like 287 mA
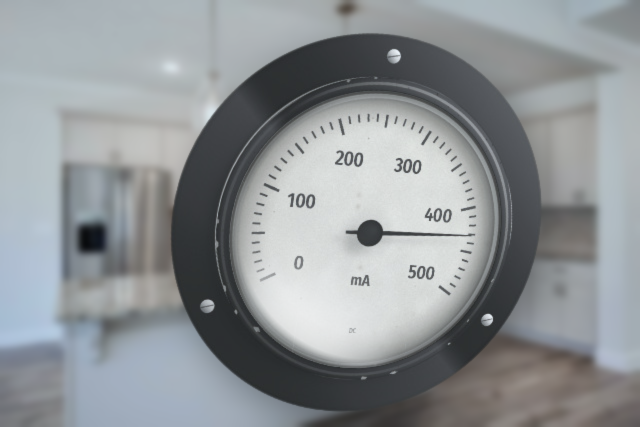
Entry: 430 mA
